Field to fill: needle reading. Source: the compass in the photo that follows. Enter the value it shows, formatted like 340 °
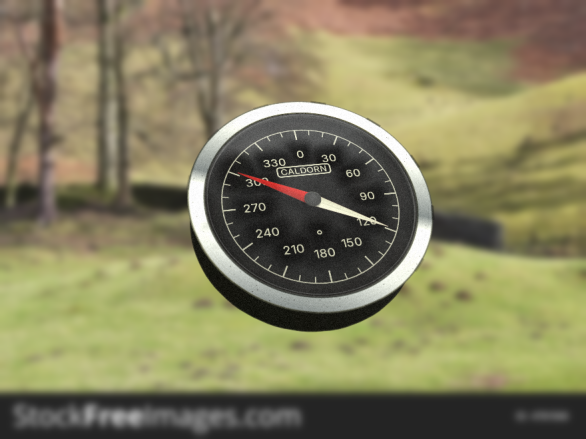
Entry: 300 °
